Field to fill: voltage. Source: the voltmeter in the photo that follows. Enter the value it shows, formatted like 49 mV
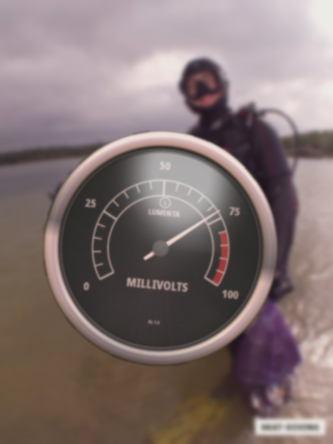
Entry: 72.5 mV
